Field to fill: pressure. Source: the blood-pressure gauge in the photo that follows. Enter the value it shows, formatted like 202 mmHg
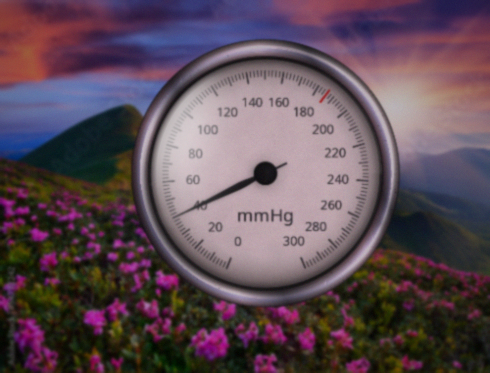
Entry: 40 mmHg
